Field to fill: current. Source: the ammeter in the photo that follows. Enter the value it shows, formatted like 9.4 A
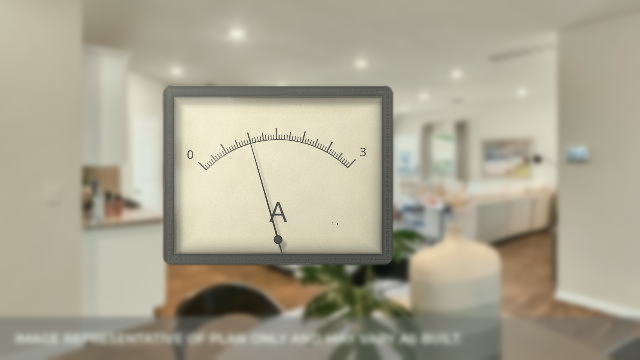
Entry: 1 A
